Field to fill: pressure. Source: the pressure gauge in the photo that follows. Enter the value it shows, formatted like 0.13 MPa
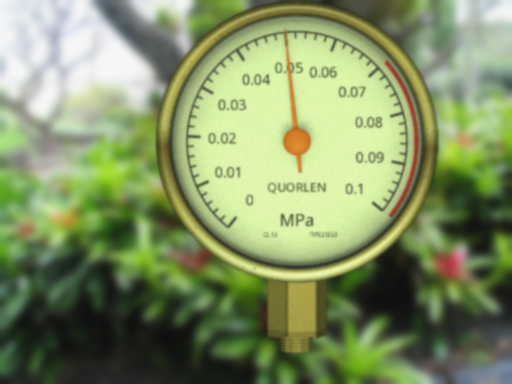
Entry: 0.05 MPa
